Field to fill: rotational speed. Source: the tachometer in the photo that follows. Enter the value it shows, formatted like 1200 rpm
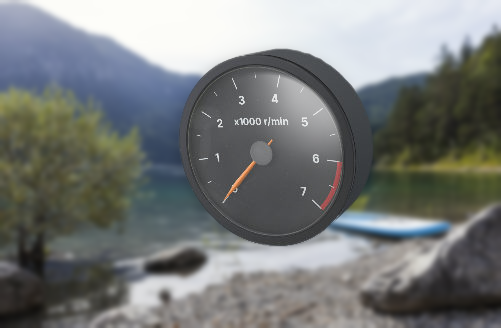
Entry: 0 rpm
